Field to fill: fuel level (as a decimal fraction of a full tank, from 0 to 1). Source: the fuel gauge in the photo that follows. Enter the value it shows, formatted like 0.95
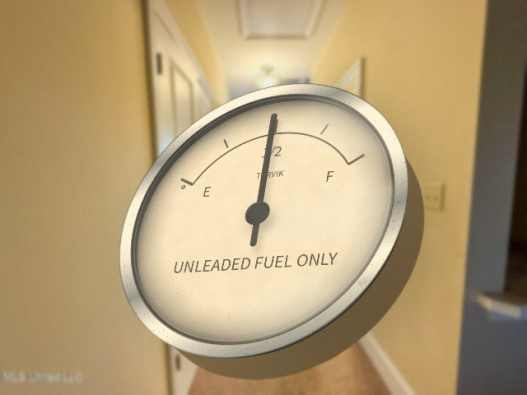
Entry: 0.5
